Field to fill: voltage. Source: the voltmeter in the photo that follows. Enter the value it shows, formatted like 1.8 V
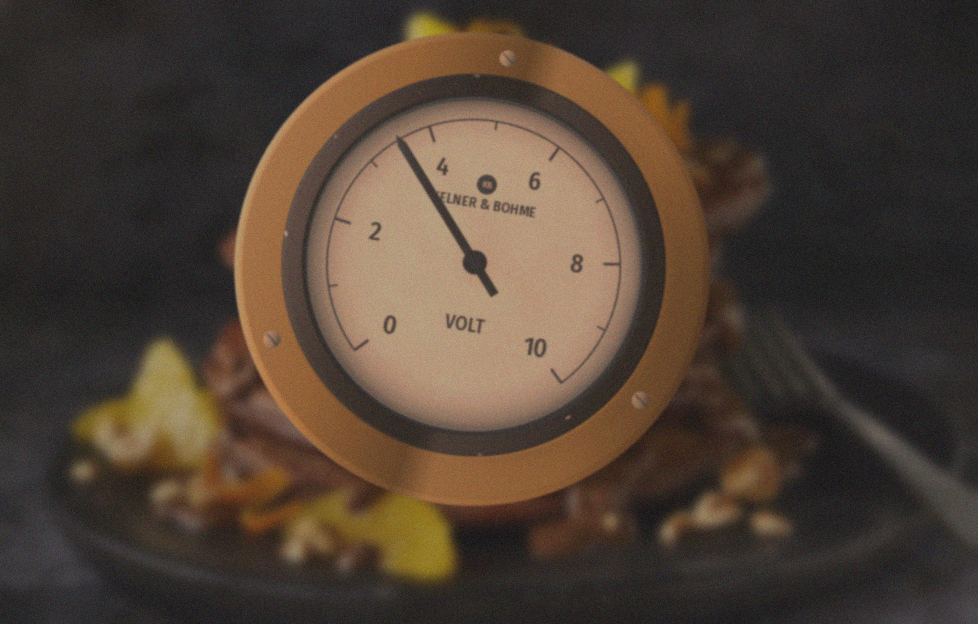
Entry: 3.5 V
